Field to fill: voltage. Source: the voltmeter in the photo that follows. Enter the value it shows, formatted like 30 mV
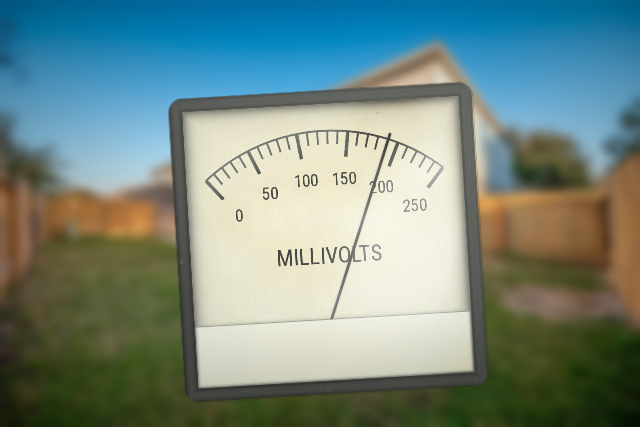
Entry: 190 mV
